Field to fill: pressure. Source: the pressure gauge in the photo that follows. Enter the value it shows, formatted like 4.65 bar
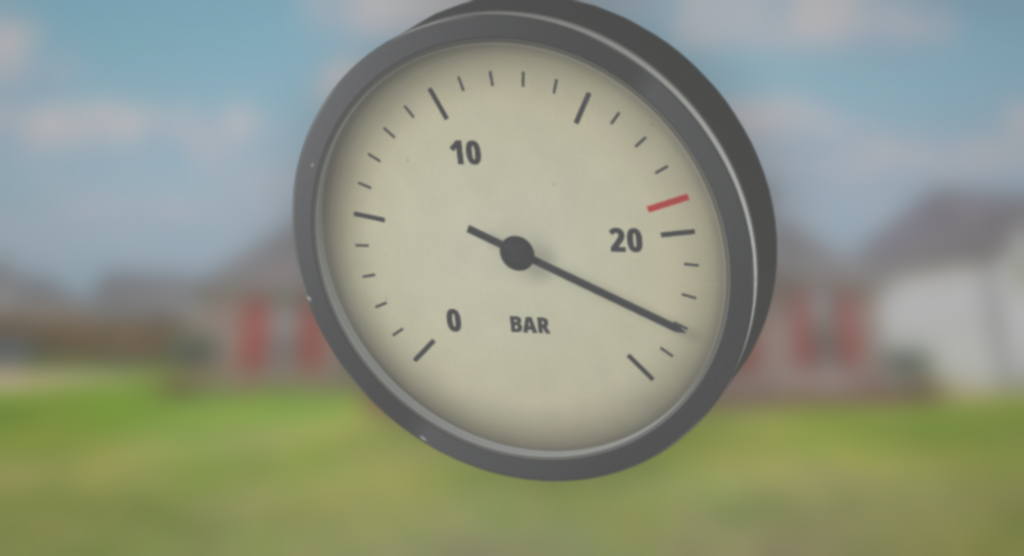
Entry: 23 bar
